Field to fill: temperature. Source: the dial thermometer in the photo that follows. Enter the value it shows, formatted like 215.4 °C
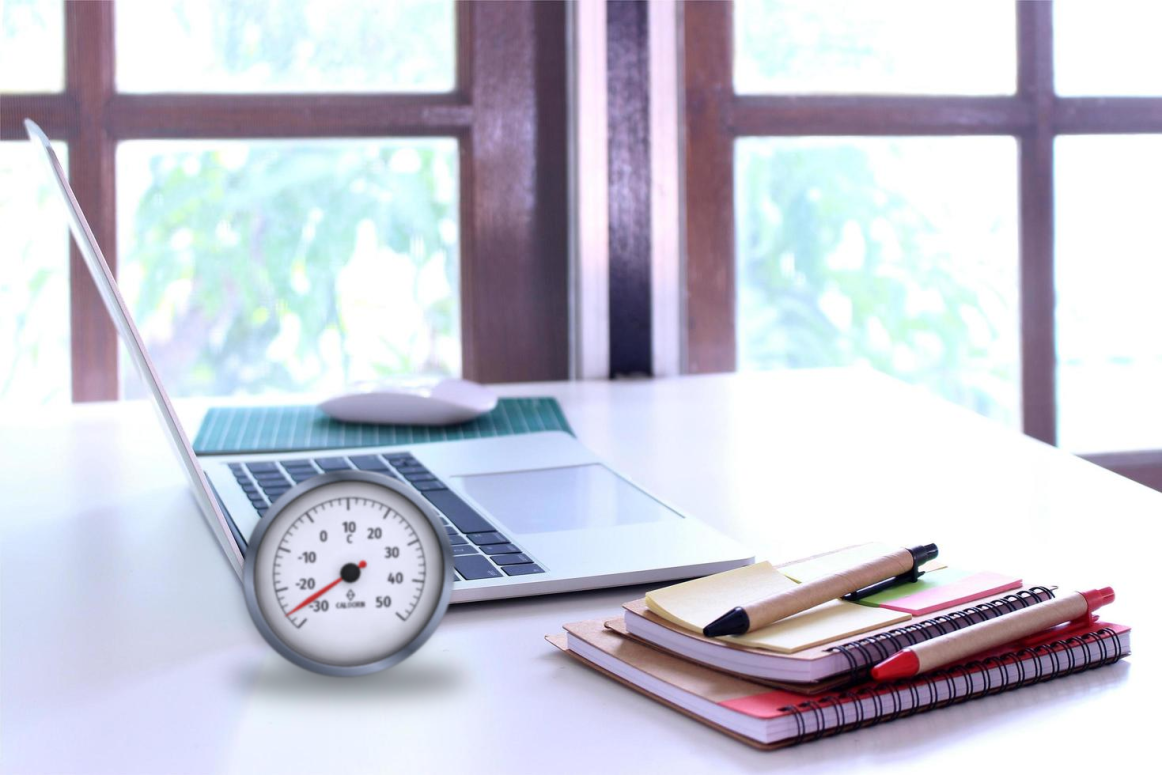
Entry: -26 °C
